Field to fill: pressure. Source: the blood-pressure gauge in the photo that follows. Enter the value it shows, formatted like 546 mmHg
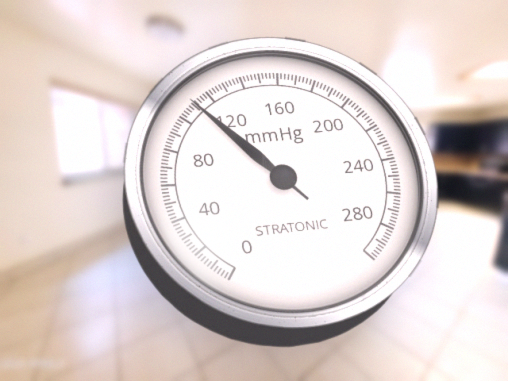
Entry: 110 mmHg
